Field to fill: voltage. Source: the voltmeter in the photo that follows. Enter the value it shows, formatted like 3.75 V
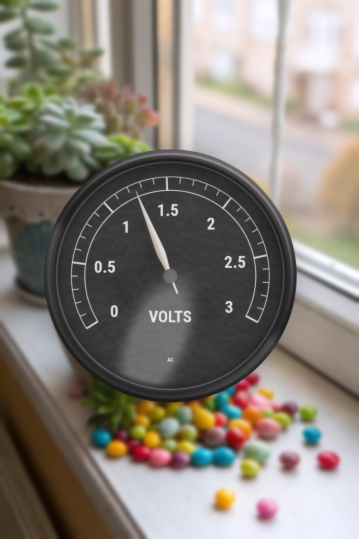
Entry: 1.25 V
